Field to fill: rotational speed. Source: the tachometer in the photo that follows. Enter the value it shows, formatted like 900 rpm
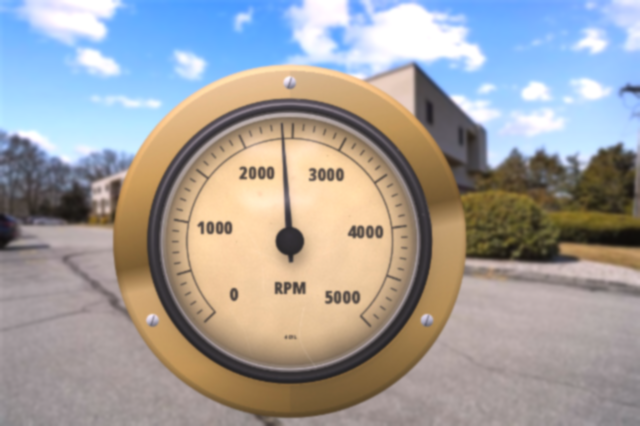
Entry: 2400 rpm
